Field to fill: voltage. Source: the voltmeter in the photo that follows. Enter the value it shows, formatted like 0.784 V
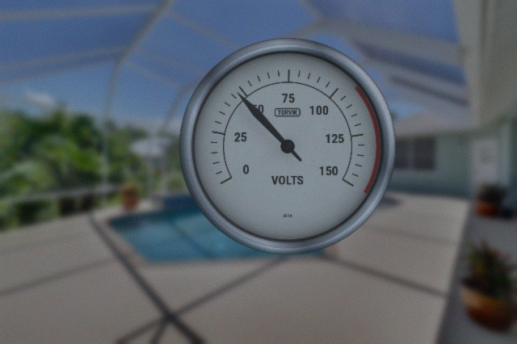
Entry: 47.5 V
